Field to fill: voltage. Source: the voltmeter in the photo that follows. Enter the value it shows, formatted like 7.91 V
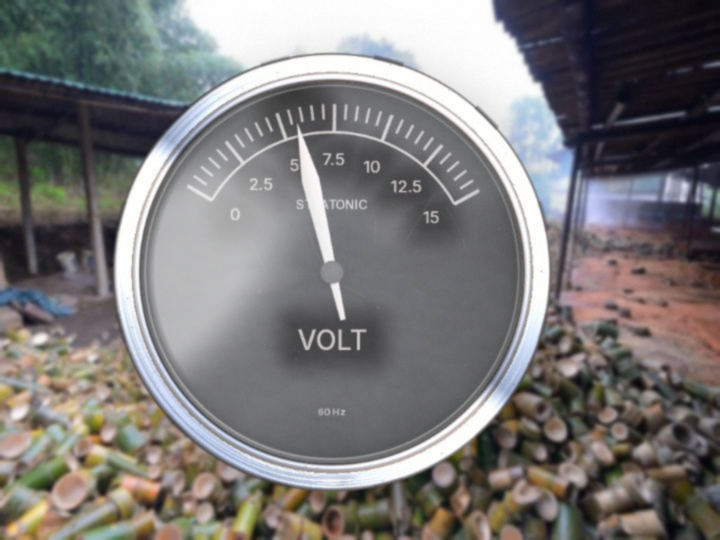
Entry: 5.75 V
